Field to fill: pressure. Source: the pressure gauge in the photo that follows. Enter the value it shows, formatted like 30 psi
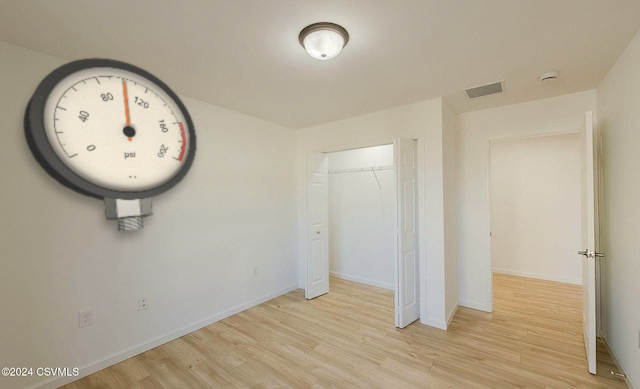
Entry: 100 psi
